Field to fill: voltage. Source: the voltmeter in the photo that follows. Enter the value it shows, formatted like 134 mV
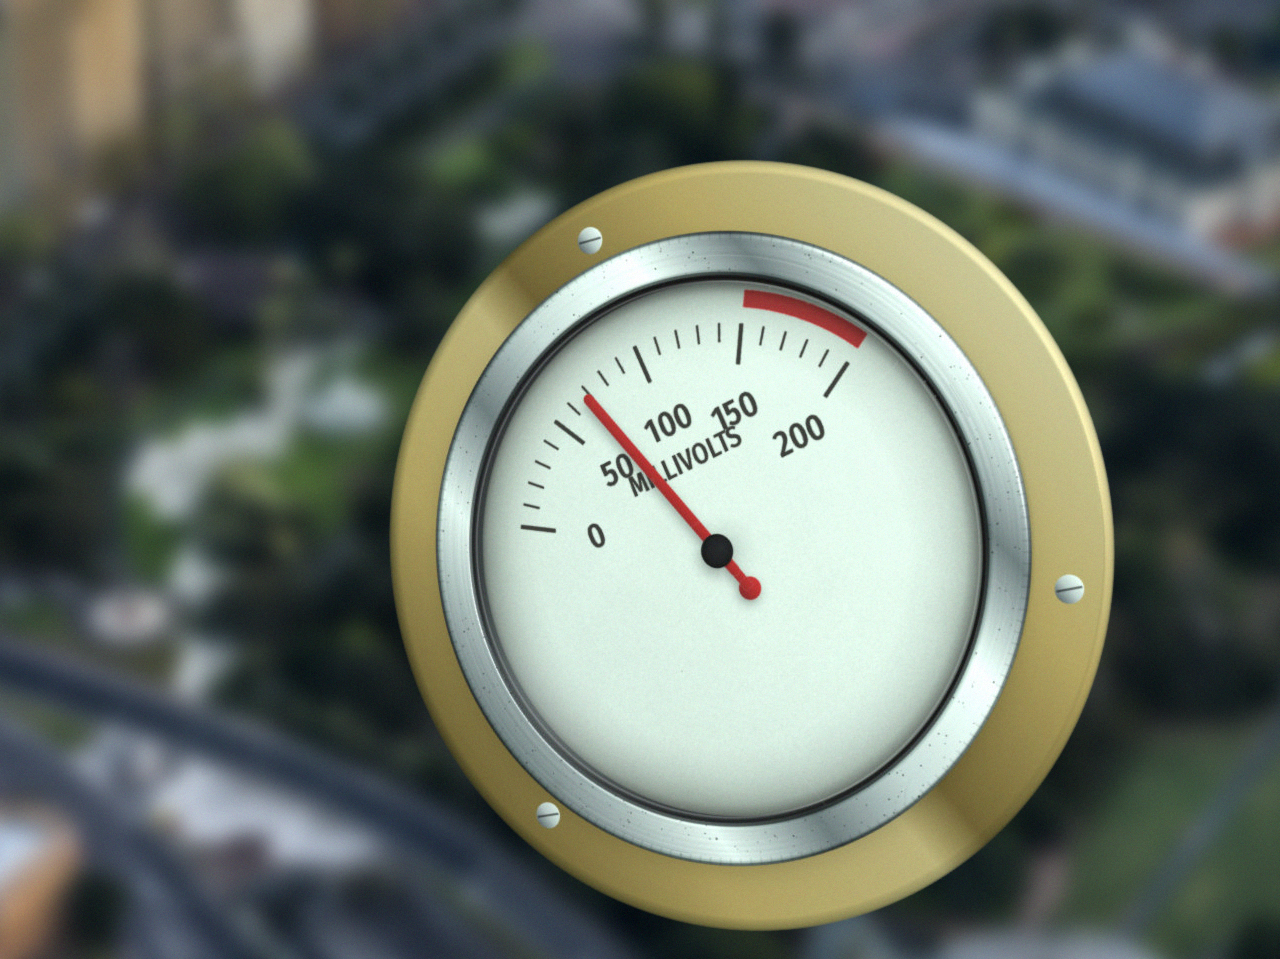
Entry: 70 mV
